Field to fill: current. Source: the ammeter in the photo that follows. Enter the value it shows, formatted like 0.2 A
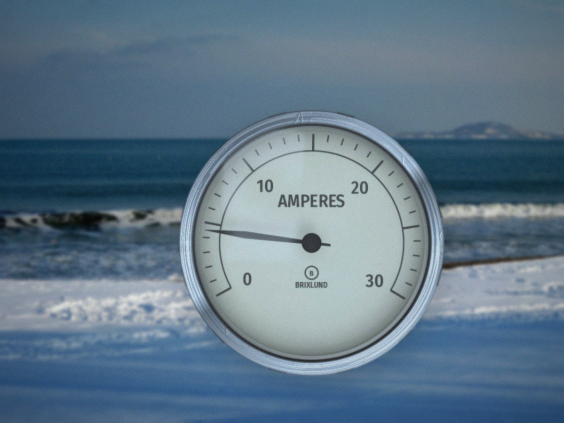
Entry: 4.5 A
